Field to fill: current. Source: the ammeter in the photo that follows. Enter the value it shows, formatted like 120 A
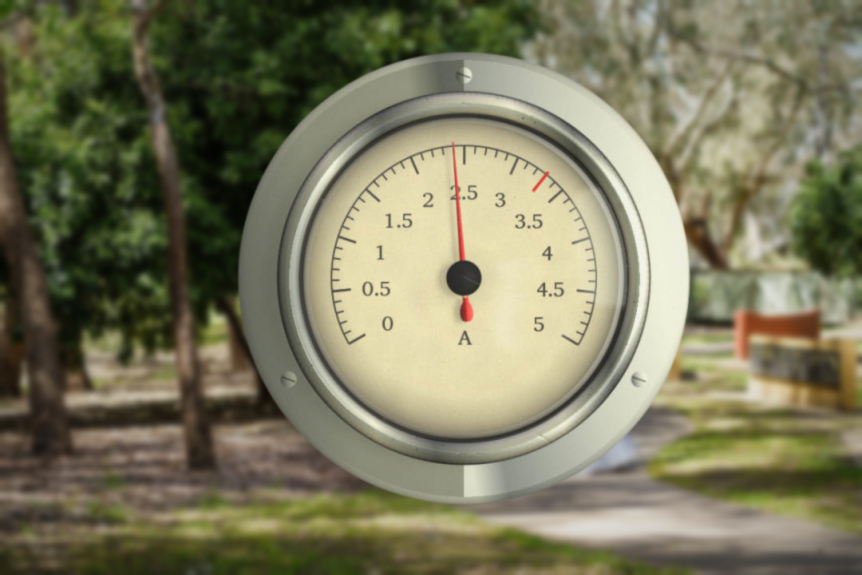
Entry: 2.4 A
